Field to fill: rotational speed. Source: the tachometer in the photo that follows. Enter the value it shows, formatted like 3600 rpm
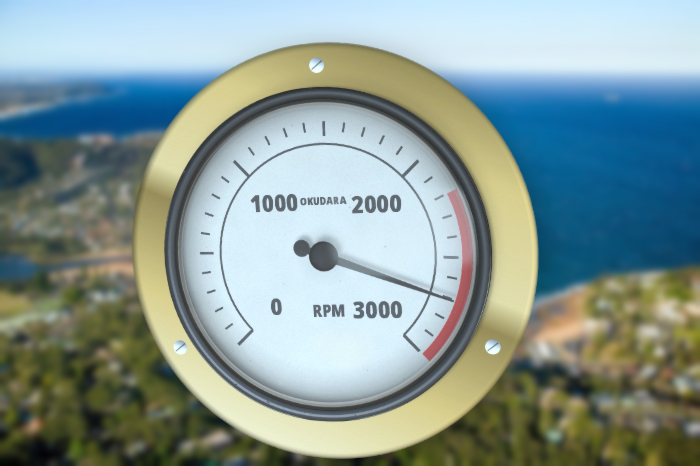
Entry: 2700 rpm
